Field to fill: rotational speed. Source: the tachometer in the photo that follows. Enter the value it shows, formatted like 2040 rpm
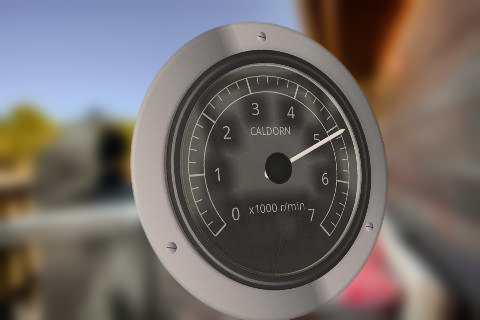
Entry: 5100 rpm
